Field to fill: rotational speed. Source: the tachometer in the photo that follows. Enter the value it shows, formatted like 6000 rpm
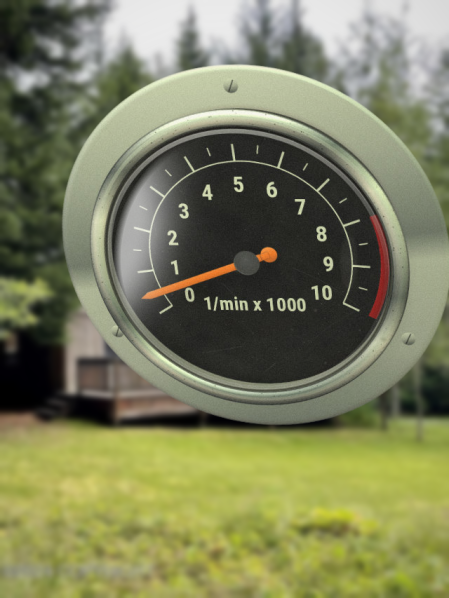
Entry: 500 rpm
